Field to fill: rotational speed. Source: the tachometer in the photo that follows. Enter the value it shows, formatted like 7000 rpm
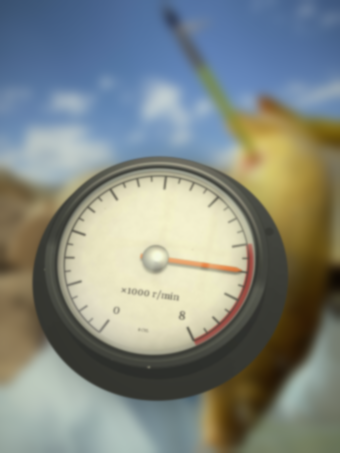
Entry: 6500 rpm
